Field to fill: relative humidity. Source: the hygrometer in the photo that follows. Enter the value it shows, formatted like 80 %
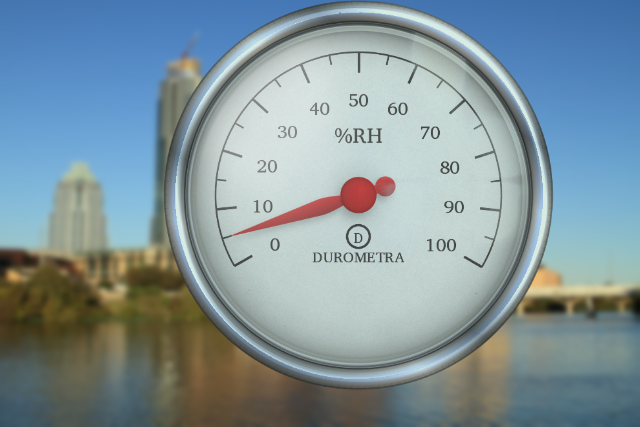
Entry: 5 %
